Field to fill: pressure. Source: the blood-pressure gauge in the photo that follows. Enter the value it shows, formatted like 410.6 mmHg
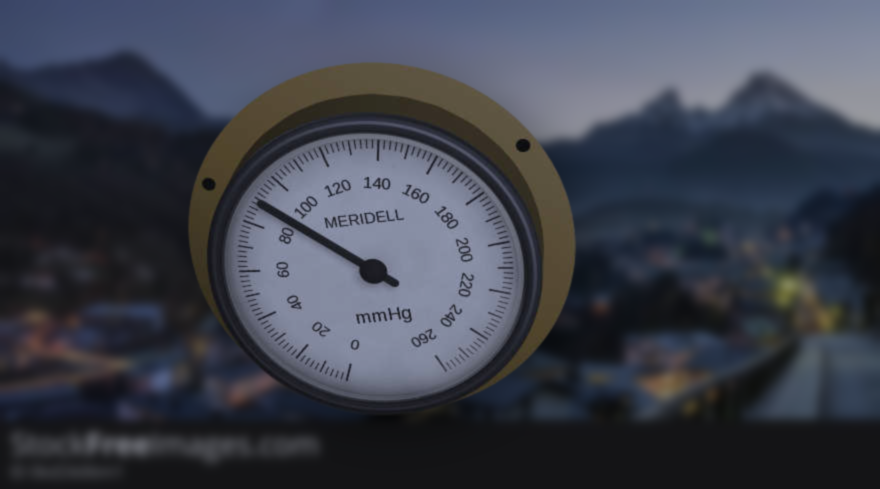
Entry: 90 mmHg
